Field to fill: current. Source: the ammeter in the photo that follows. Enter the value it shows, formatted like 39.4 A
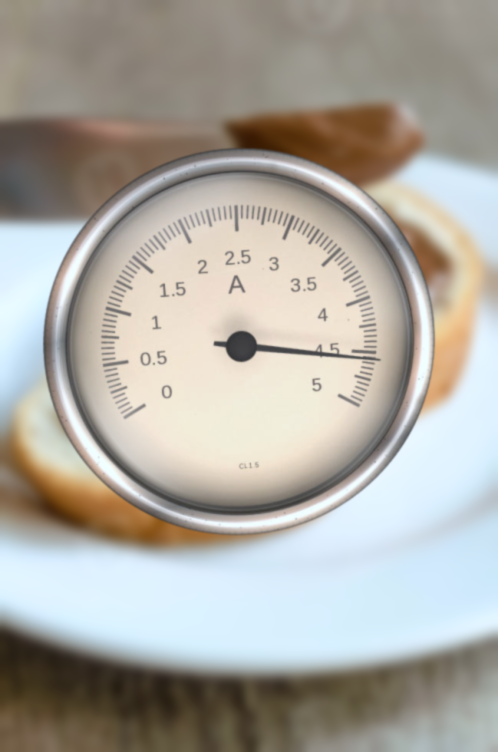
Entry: 4.55 A
